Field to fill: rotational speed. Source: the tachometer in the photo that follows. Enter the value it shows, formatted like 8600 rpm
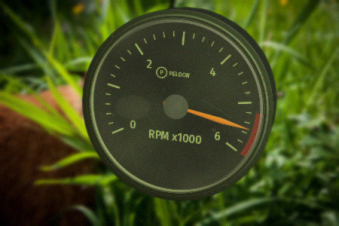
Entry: 5500 rpm
